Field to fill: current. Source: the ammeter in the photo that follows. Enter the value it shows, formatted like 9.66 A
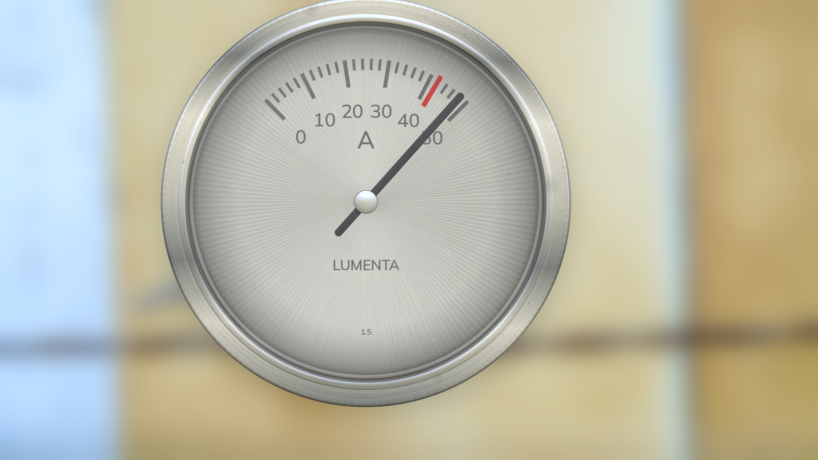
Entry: 48 A
